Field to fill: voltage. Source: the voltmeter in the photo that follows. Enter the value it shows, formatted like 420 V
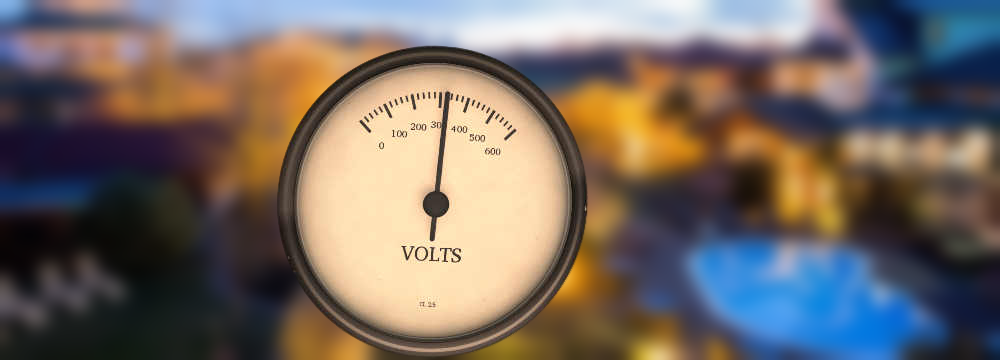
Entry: 320 V
